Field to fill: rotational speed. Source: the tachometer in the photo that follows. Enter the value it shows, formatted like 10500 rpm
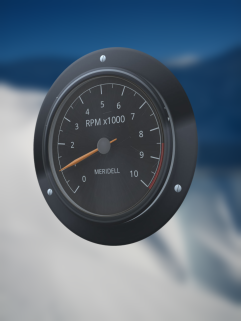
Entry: 1000 rpm
